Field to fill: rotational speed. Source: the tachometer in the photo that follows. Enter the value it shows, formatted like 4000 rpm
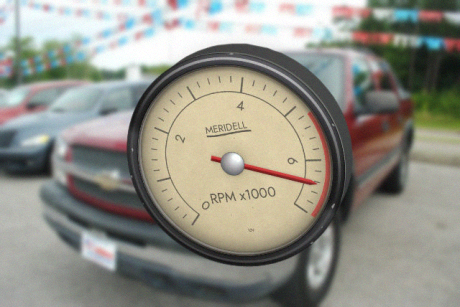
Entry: 6400 rpm
